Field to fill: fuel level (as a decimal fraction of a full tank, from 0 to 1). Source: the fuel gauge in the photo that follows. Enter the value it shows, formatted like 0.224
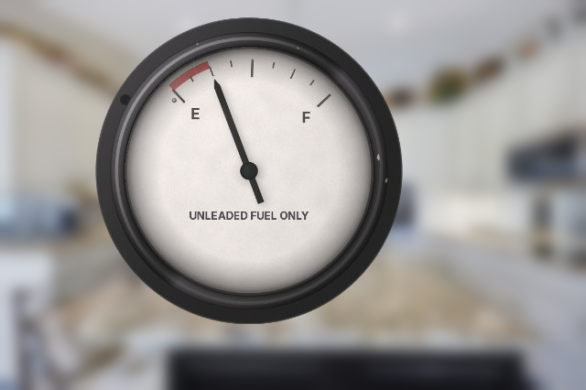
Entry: 0.25
